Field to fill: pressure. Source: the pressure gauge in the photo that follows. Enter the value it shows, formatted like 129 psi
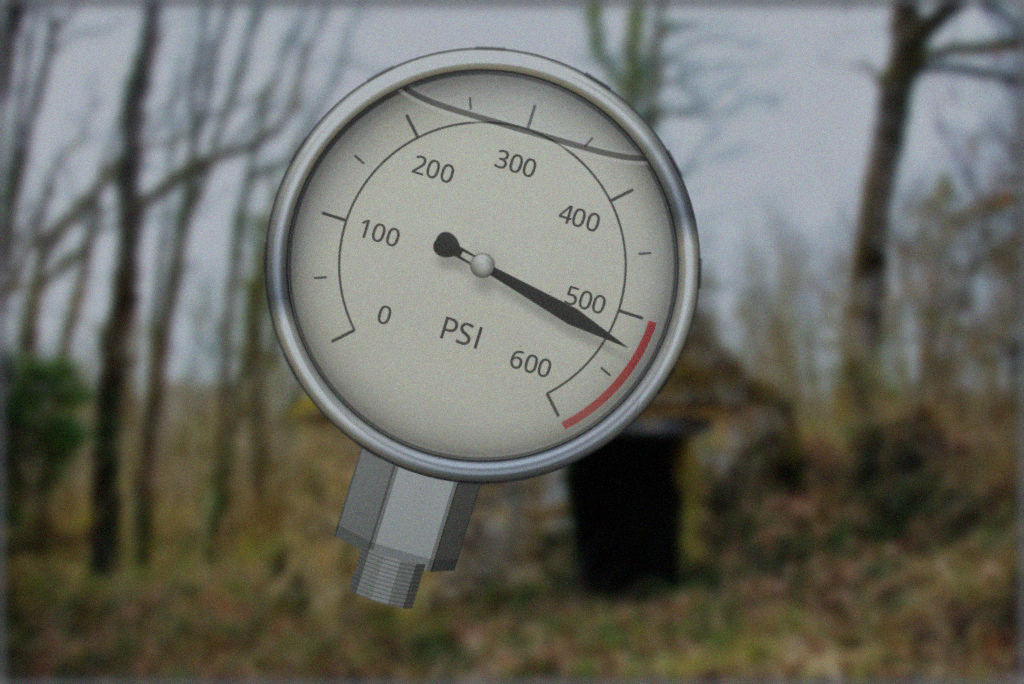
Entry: 525 psi
